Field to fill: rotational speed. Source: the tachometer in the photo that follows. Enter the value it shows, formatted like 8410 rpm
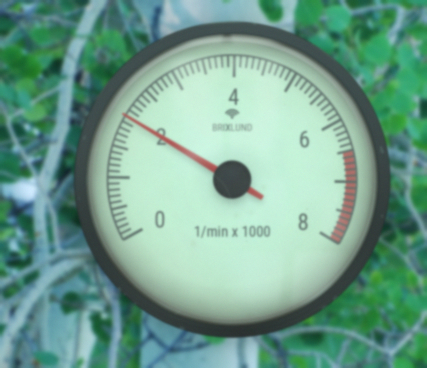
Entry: 2000 rpm
